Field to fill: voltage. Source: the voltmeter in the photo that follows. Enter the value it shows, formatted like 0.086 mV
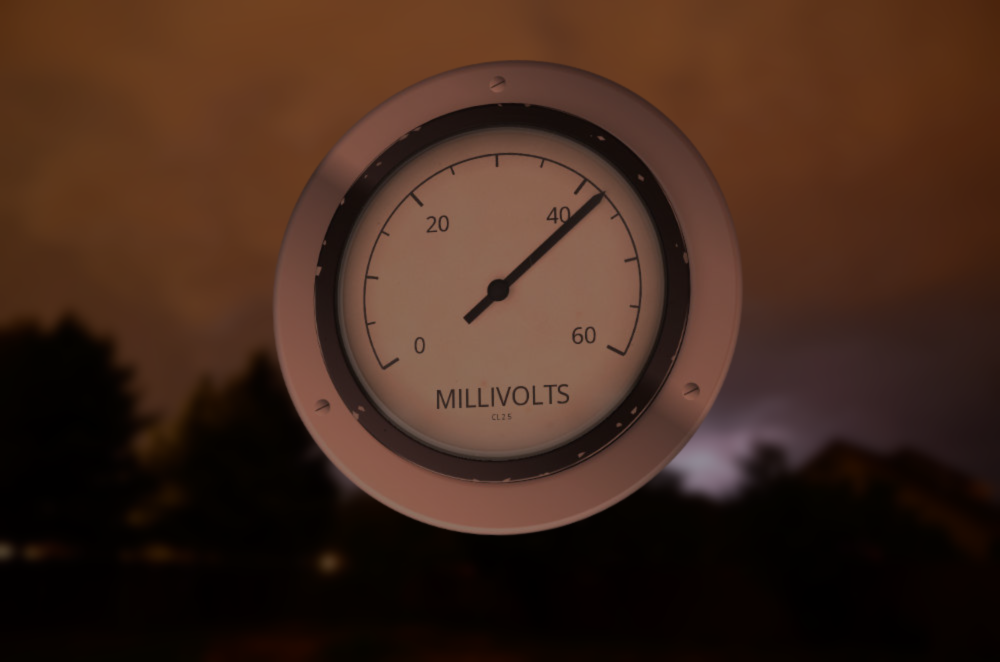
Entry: 42.5 mV
